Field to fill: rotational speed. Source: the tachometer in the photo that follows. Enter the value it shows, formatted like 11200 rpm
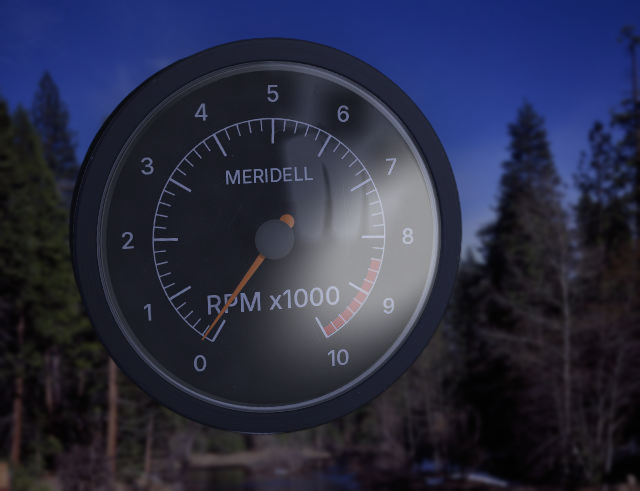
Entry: 200 rpm
